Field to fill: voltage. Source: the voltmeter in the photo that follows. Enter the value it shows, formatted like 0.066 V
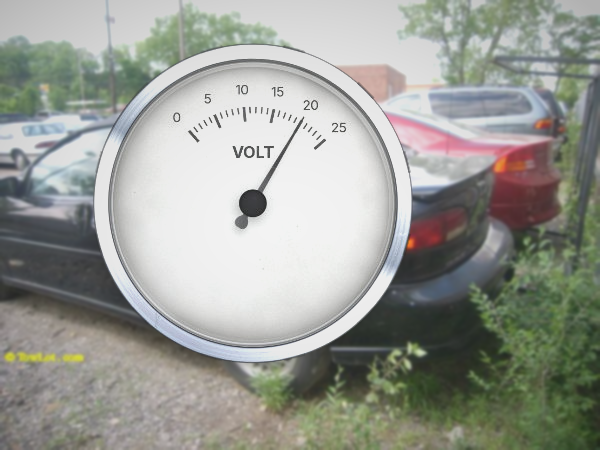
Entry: 20 V
